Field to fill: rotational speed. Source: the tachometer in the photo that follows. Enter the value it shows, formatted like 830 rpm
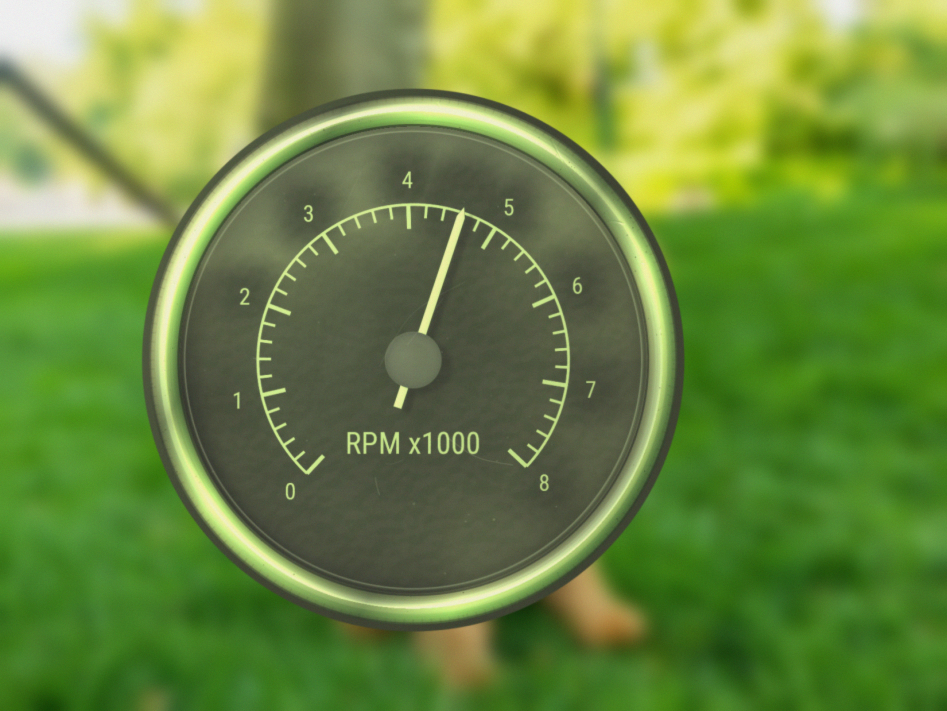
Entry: 4600 rpm
